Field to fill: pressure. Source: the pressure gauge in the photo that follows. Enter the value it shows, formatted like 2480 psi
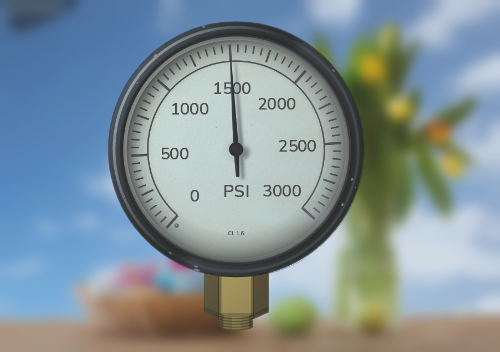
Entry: 1500 psi
